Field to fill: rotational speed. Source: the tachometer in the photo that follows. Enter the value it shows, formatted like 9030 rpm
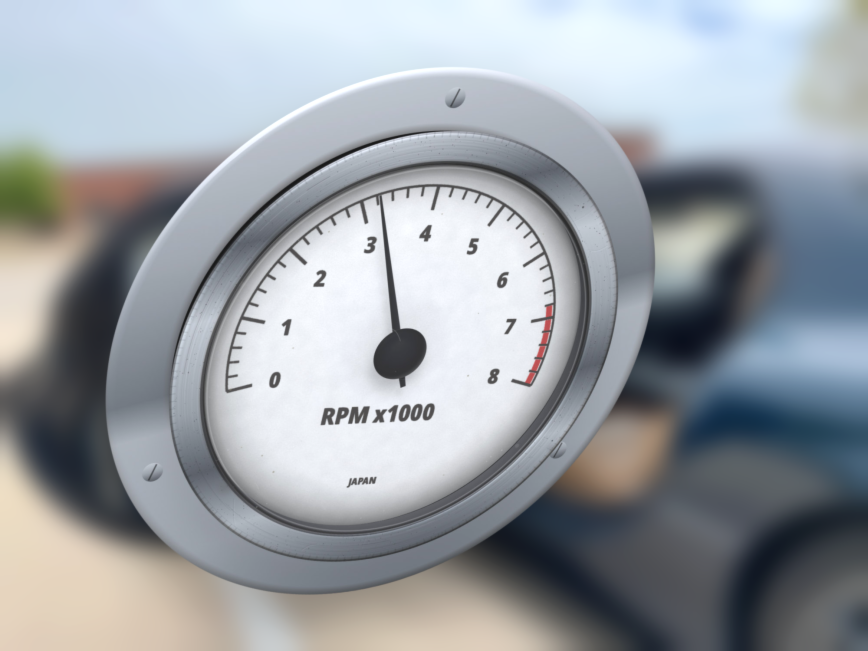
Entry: 3200 rpm
